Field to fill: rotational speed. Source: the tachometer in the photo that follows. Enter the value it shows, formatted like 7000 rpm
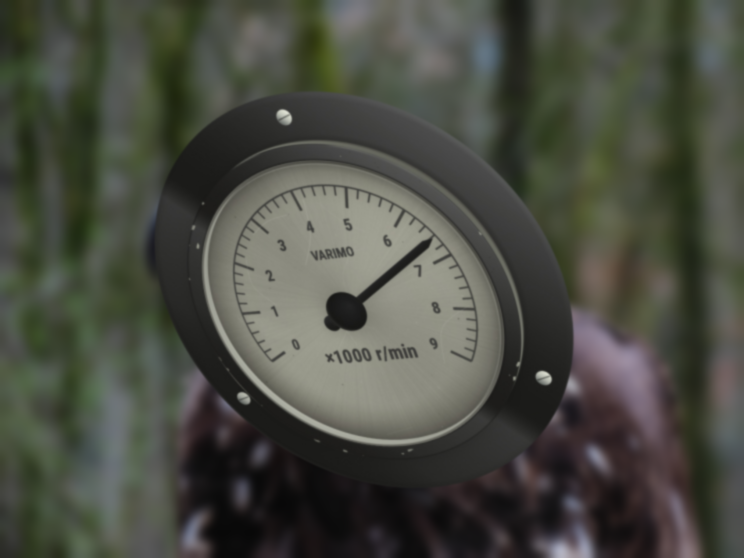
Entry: 6600 rpm
